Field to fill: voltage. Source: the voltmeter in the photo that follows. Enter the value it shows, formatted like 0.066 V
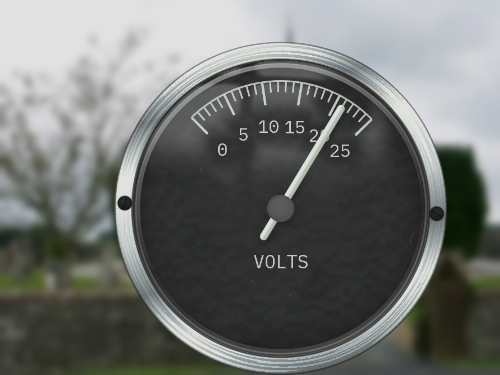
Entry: 21 V
